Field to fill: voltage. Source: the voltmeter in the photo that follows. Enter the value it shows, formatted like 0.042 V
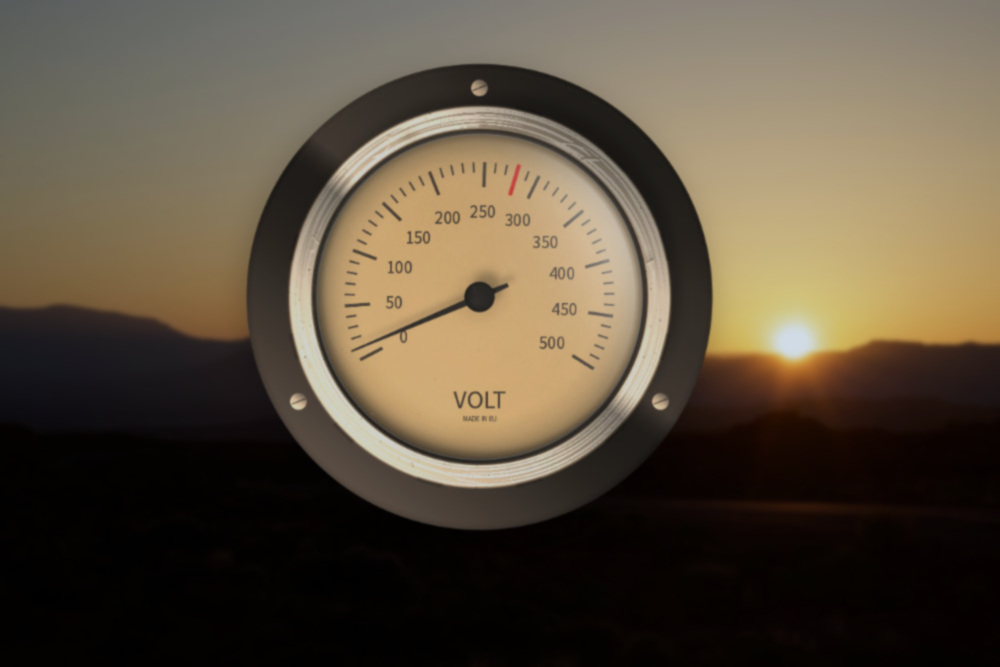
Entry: 10 V
